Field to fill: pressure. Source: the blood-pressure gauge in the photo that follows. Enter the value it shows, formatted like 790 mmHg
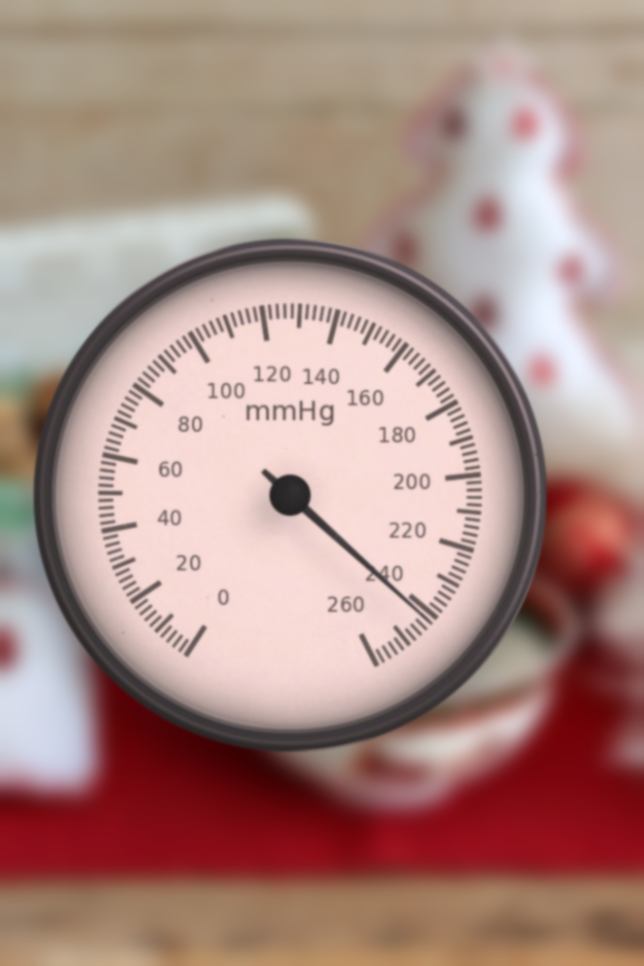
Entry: 242 mmHg
